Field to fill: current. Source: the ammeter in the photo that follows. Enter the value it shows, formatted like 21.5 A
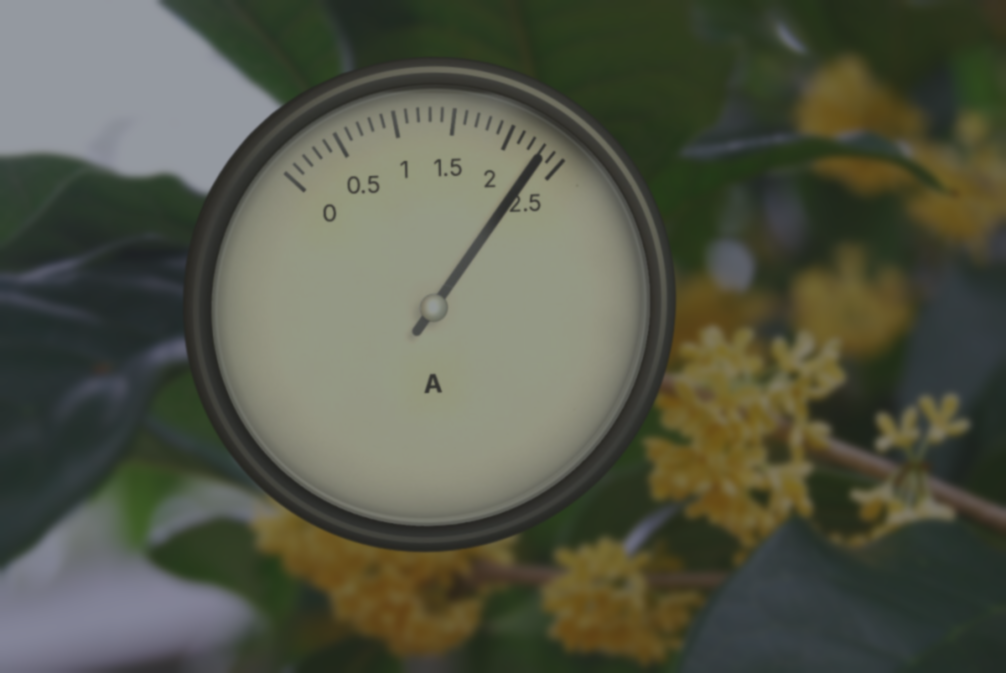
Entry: 2.3 A
